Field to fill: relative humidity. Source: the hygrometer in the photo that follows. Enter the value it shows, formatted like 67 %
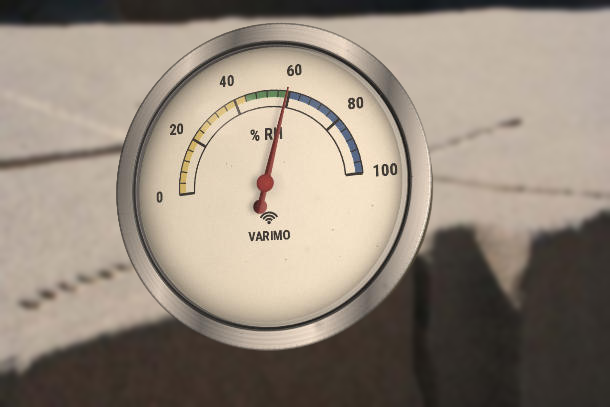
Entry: 60 %
